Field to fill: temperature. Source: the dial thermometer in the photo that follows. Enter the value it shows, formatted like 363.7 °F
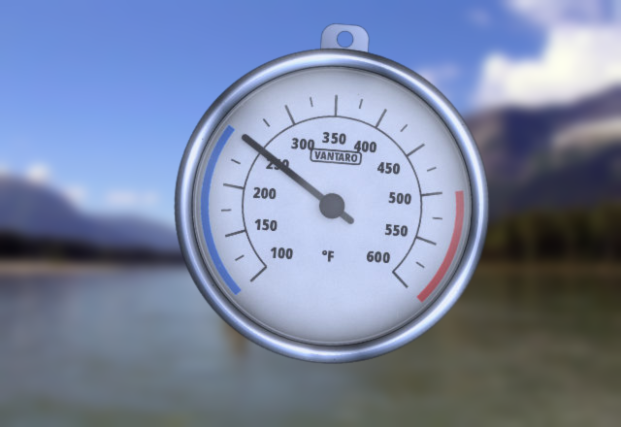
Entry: 250 °F
